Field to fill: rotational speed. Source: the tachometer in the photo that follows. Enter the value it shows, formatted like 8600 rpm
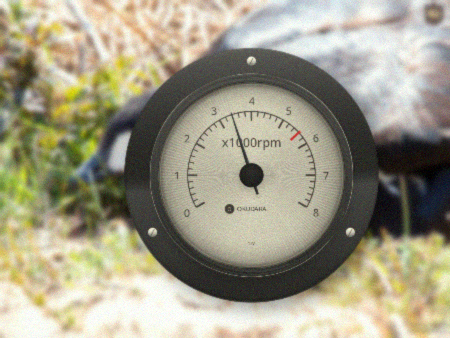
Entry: 3400 rpm
